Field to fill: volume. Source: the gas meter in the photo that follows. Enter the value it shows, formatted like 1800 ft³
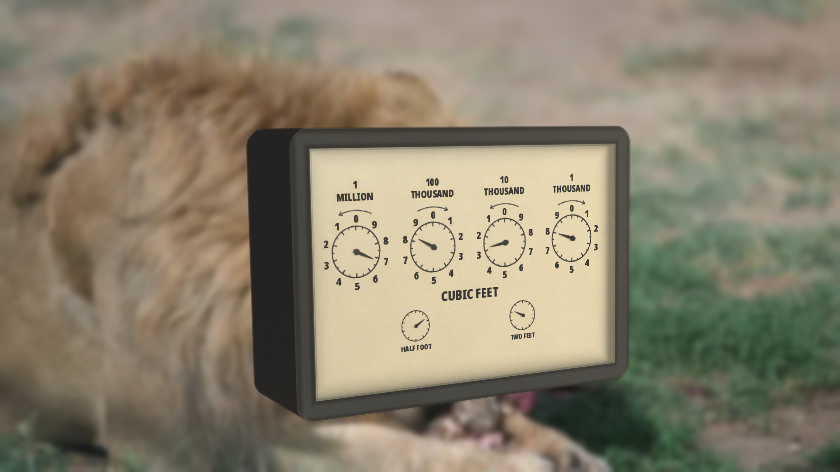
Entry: 682800 ft³
